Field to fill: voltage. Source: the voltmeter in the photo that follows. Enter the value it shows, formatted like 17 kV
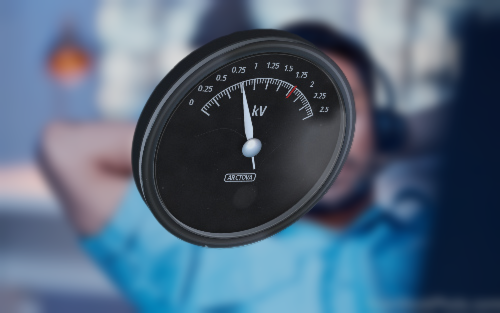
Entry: 0.75 kV
